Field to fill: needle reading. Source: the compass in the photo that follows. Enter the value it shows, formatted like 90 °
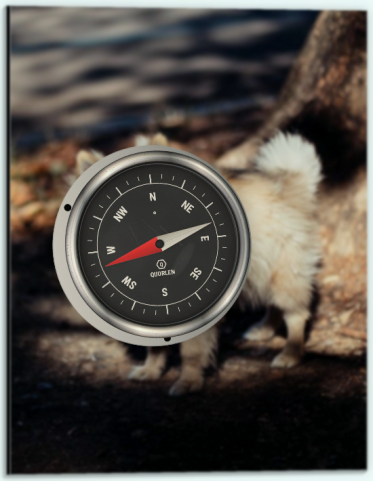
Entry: 255 °
